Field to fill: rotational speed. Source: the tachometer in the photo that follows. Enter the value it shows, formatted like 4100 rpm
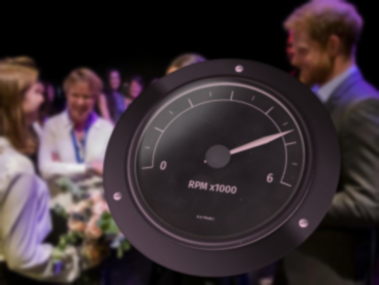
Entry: 4750 rpm
